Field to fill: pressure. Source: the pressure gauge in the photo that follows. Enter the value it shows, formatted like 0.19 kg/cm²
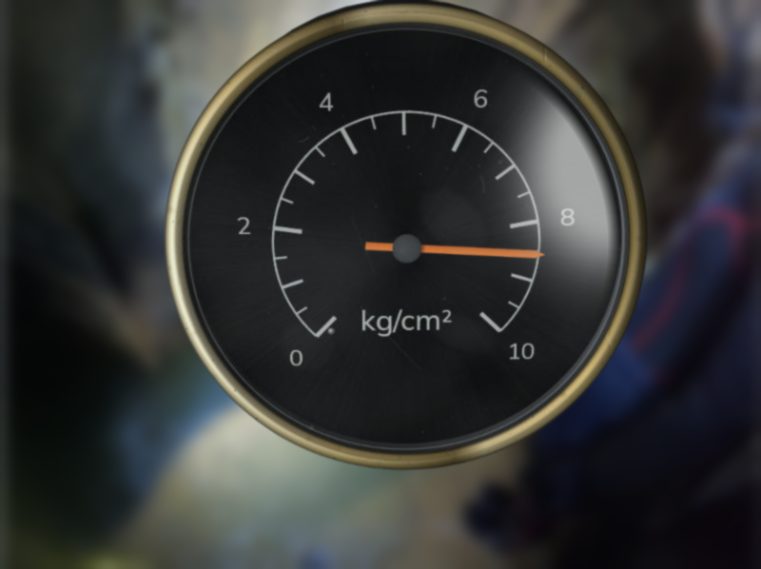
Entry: 8.5 kg/cm²
